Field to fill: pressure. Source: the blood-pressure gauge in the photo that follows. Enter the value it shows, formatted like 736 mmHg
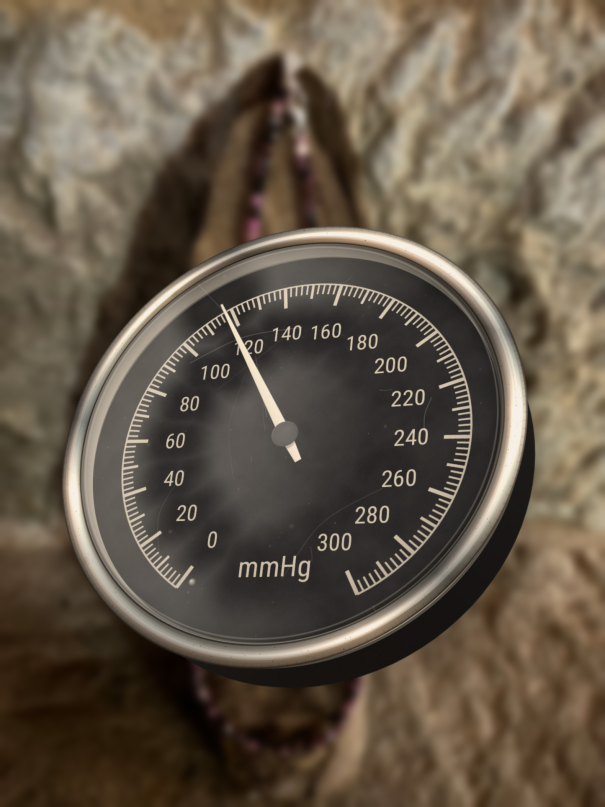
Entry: 118 mmHg
